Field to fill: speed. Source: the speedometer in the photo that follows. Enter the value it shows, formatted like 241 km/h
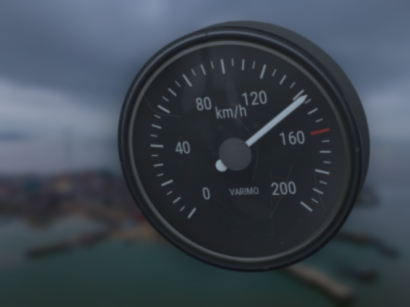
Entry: 142.5 km/h
